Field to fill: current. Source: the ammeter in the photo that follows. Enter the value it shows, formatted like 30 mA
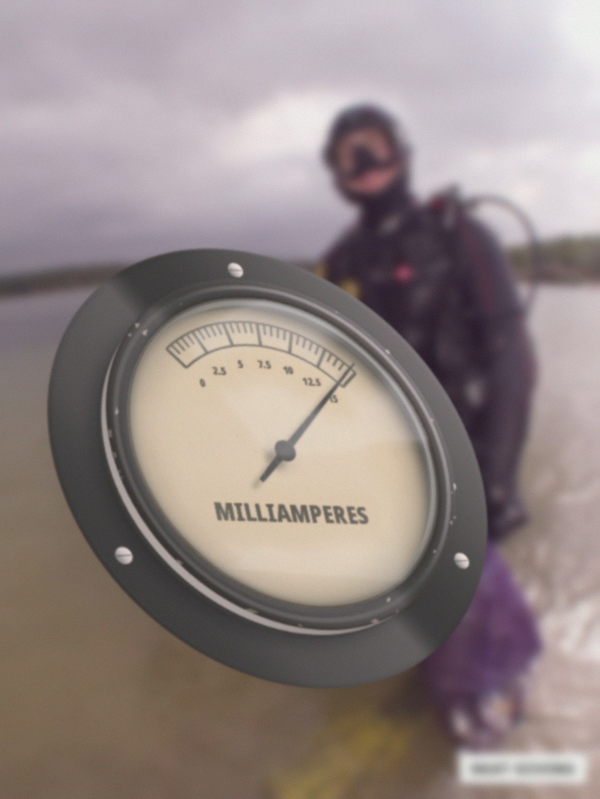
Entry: 14.5 mA
